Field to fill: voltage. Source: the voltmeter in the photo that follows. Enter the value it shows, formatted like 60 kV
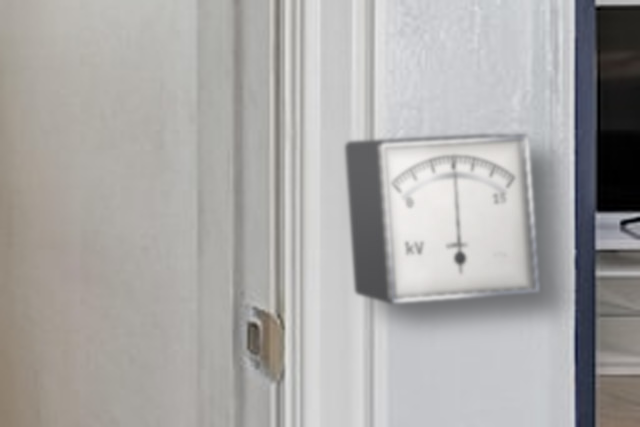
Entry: 7.5 kV
